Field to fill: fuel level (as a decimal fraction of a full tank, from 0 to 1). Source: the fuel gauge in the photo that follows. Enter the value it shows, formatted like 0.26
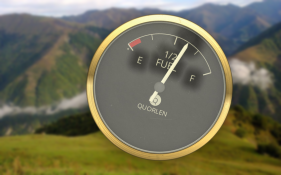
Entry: 0.625
